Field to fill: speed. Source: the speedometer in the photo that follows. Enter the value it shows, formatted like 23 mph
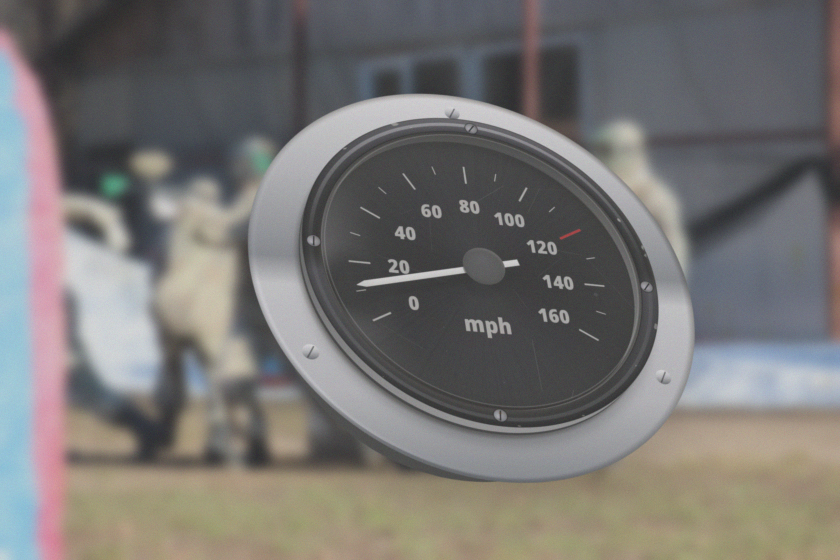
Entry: 10 mph
